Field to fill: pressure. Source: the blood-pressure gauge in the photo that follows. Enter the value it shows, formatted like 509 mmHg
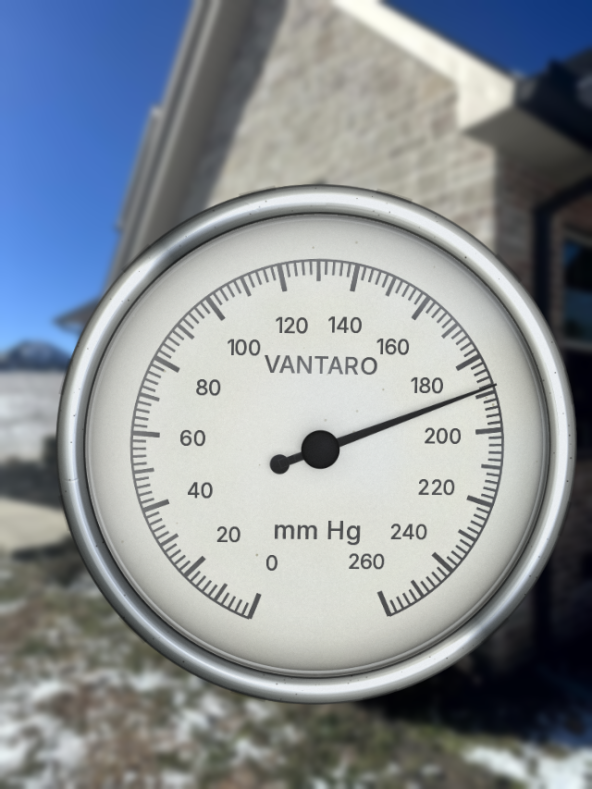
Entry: 188 mmHg
